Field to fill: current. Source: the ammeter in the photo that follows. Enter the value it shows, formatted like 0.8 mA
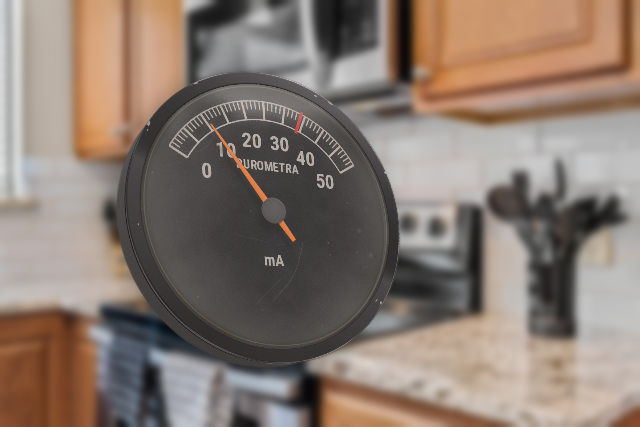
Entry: 10 mA
